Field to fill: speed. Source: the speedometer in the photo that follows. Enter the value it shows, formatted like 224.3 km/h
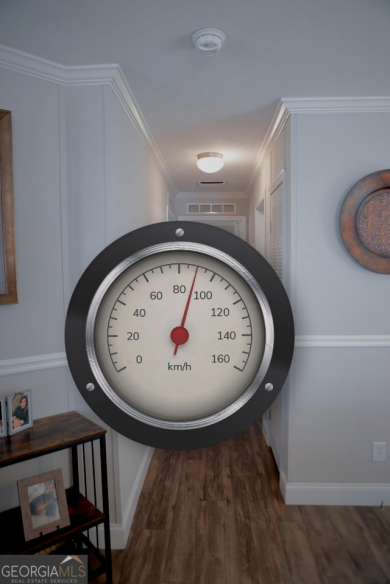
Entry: 90 km/h
